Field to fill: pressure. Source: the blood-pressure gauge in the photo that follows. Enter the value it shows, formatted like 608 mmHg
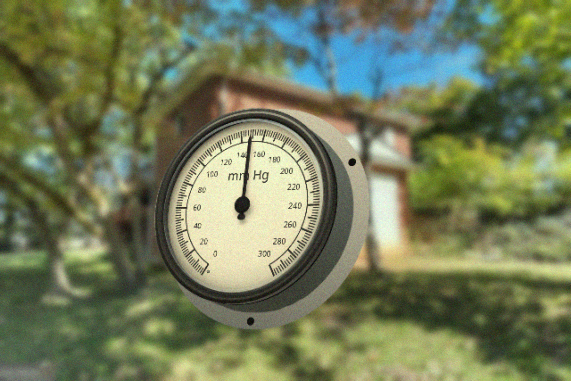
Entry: 150 mmHg
